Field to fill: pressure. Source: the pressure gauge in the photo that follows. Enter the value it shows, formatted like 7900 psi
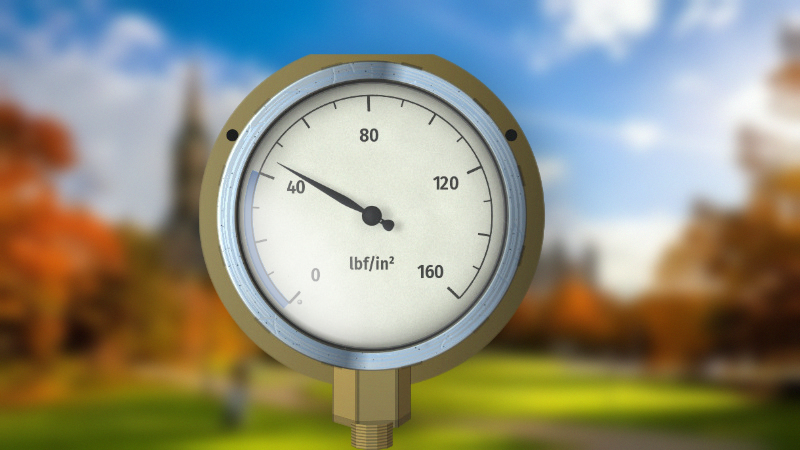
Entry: 45 psi
